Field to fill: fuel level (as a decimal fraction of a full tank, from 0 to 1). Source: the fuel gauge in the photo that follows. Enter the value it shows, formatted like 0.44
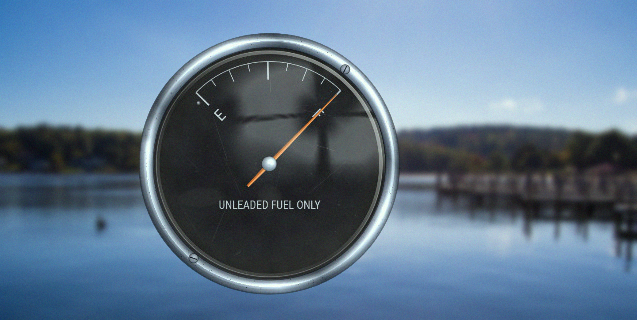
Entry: 1
